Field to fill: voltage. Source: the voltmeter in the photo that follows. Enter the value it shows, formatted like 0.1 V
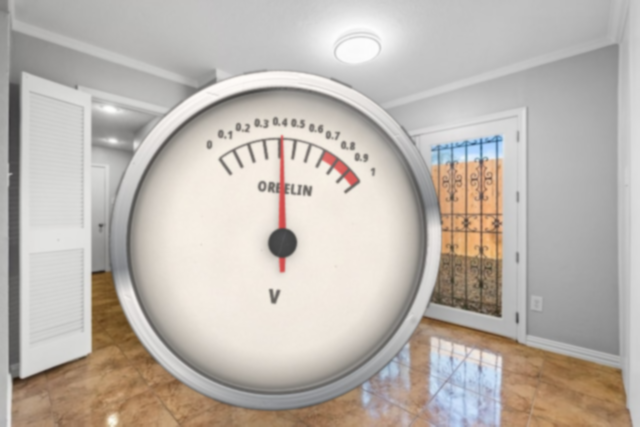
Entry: 0.4 V
